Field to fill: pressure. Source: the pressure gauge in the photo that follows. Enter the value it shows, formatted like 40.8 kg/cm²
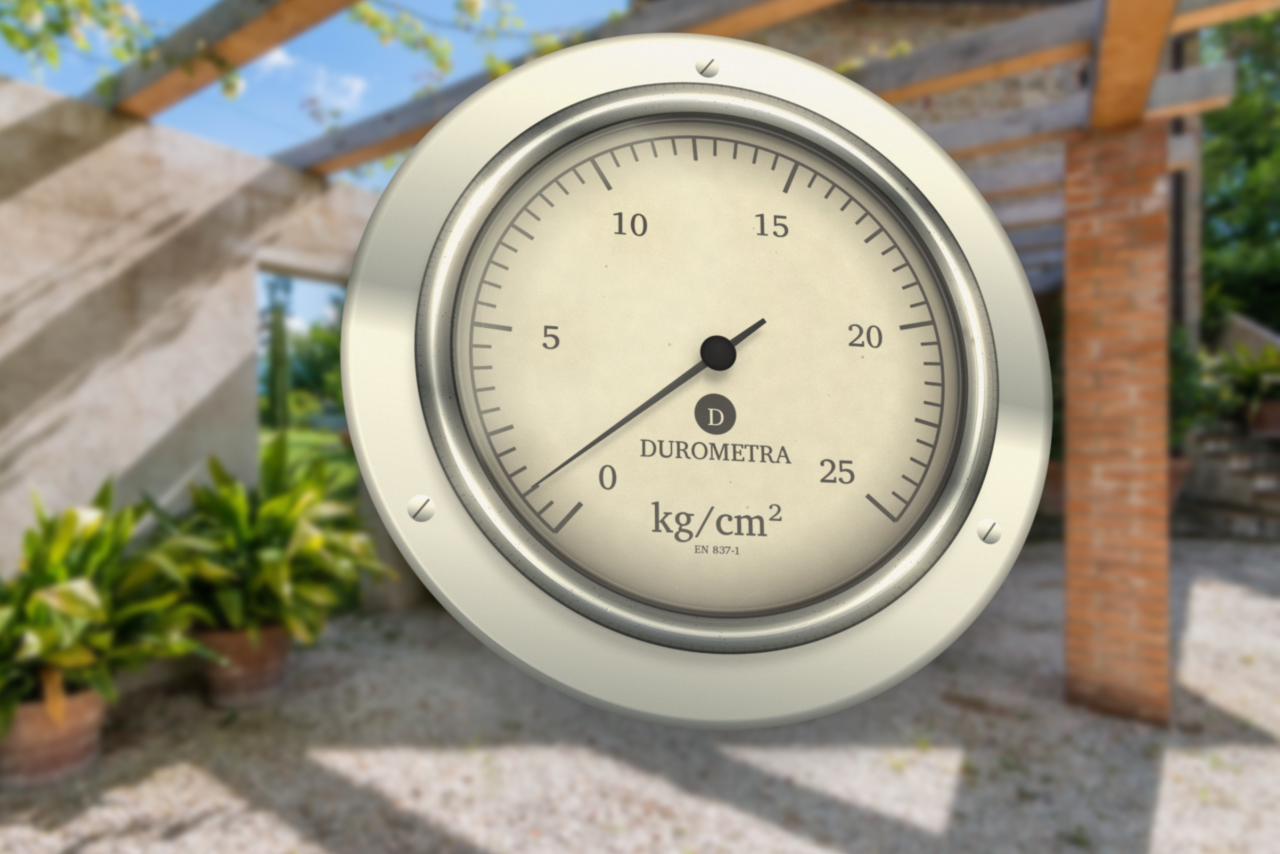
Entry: 1 kg/cm²
